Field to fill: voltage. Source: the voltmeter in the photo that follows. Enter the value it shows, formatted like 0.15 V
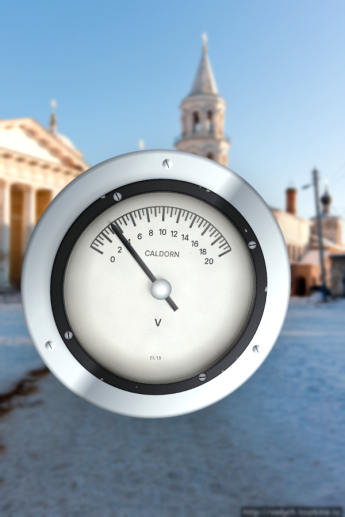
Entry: 3.5 V
